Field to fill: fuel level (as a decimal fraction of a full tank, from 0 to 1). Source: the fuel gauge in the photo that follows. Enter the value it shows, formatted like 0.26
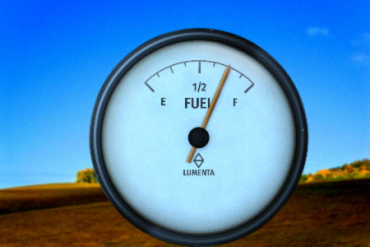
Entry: 0.75
